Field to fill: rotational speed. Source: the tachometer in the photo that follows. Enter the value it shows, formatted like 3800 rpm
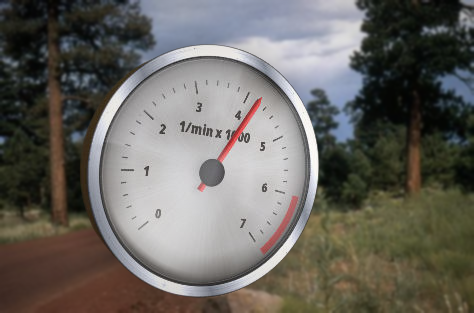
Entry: 4200 rpm
